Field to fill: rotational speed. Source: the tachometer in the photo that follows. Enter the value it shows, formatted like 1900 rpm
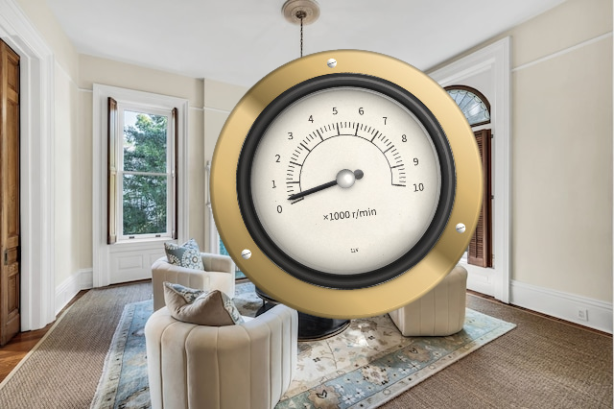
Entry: 200 rpm
